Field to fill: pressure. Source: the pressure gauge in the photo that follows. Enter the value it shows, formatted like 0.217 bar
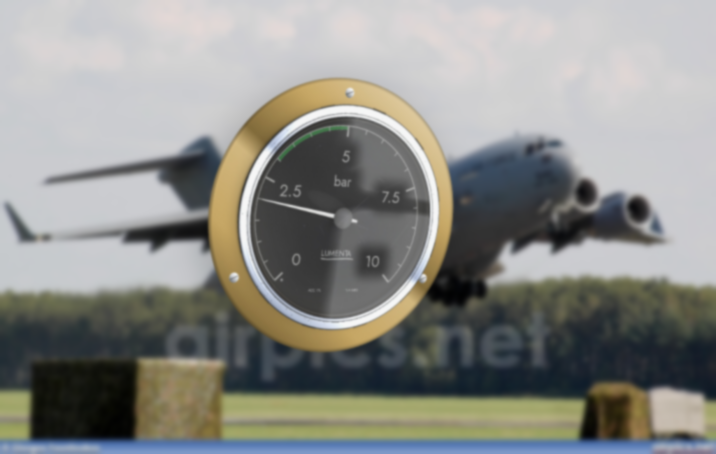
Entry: 2 bar
